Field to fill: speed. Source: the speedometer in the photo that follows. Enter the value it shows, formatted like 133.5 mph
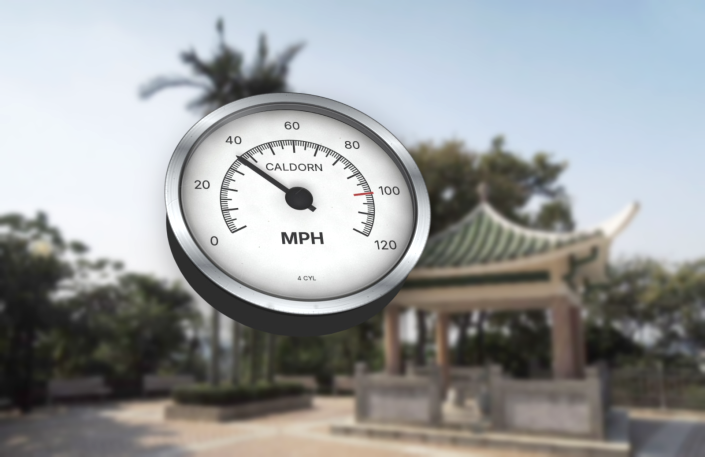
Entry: 35 mph
